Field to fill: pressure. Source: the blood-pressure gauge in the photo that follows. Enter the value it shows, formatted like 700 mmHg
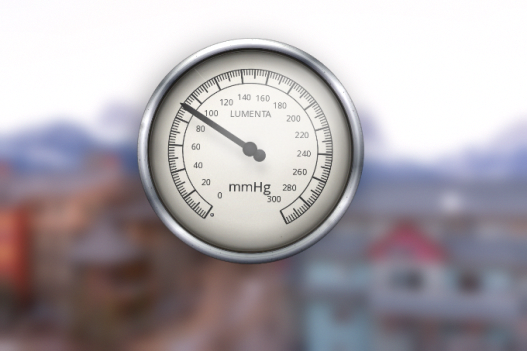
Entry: 90 mmHg
